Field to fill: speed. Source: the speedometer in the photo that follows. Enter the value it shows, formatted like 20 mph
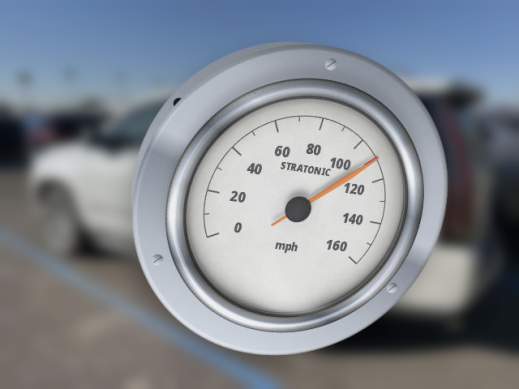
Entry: 110 mph
